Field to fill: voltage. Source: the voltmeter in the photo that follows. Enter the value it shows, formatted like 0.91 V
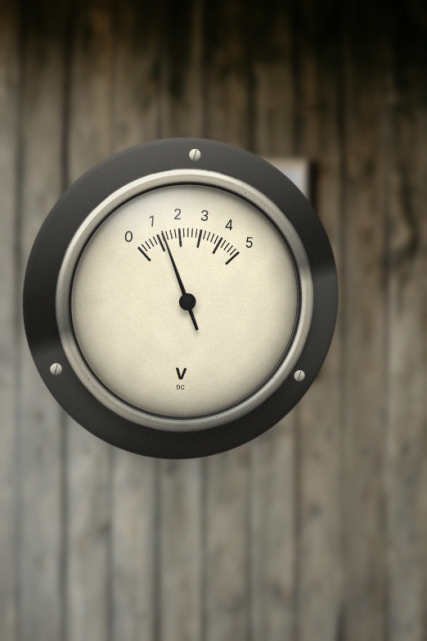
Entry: 1.2 V
